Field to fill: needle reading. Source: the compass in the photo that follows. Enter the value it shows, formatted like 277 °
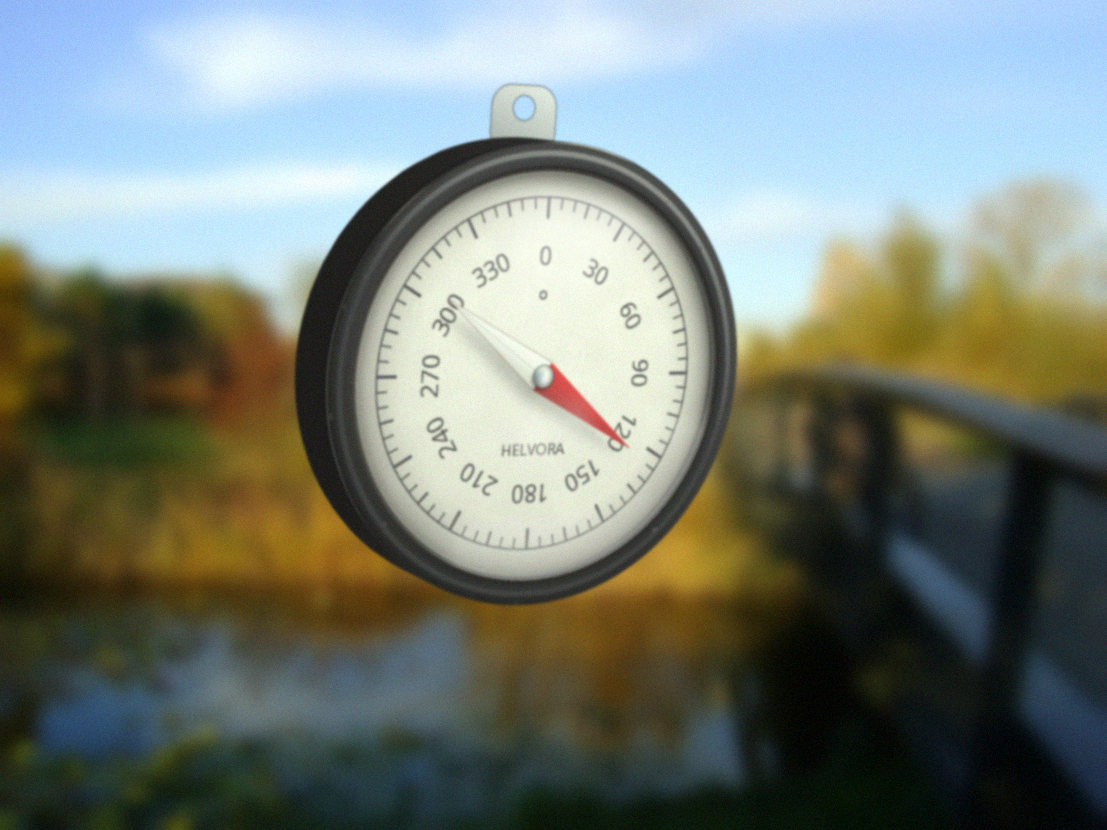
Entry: 125 °
